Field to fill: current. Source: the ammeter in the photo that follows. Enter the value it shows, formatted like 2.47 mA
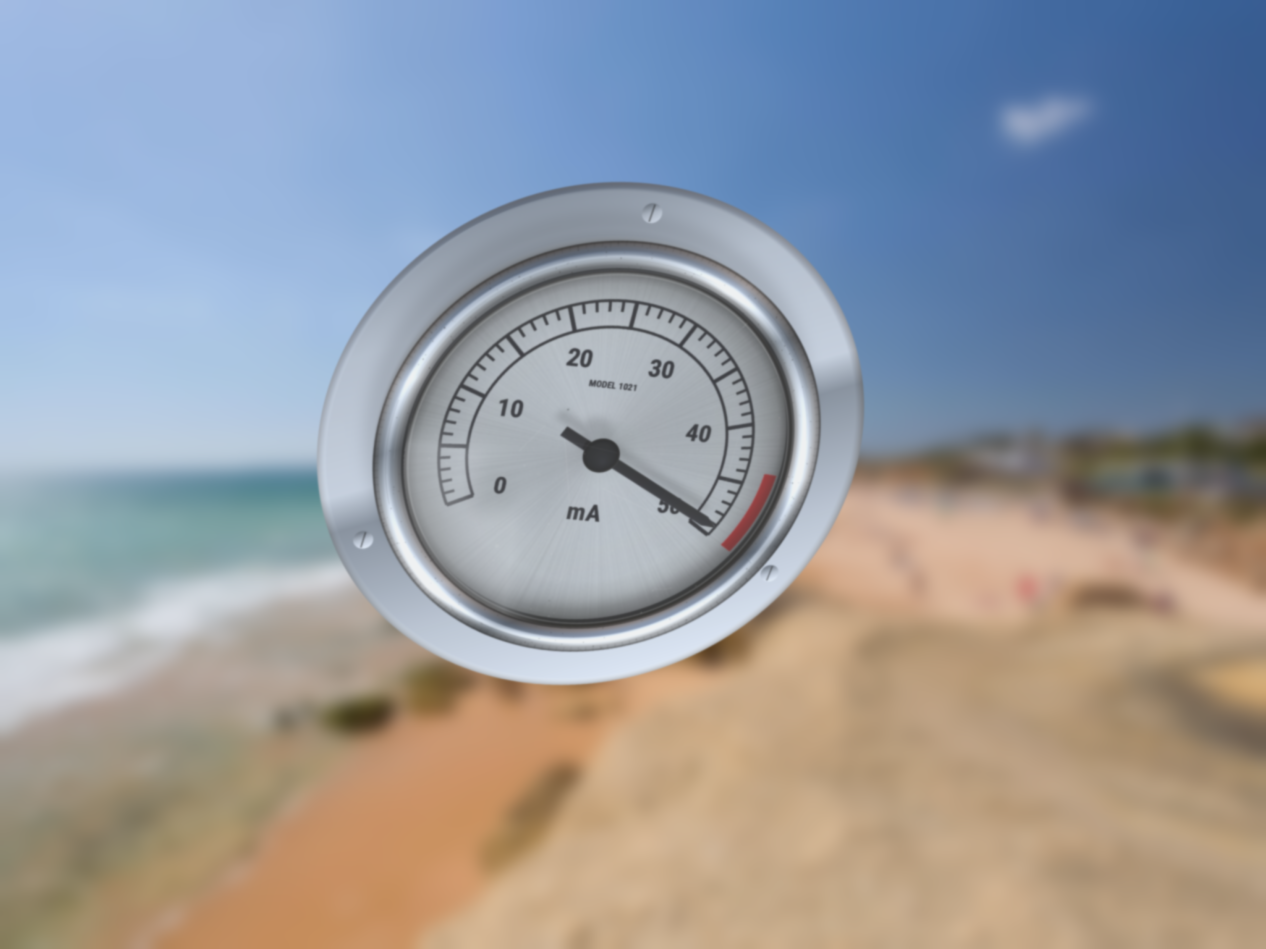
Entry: 49 mA
